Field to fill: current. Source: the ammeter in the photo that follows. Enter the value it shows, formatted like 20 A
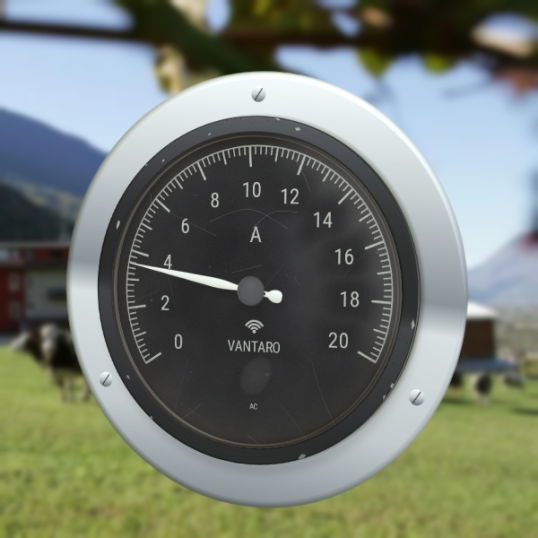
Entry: 3.6 A
